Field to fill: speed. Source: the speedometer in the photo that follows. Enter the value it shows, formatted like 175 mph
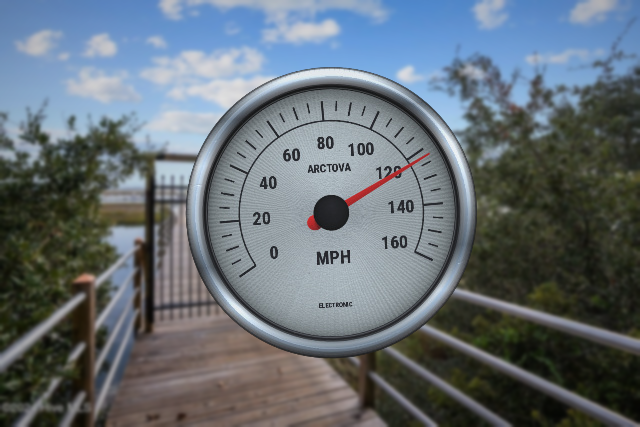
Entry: 122.5 mph
